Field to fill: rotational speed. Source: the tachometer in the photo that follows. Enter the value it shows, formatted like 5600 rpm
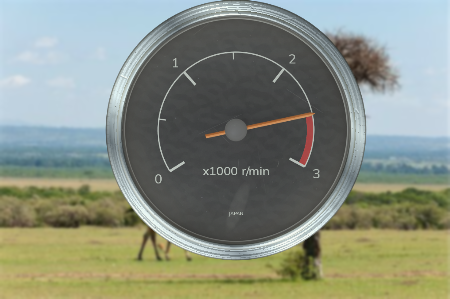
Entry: 2500 rpm
